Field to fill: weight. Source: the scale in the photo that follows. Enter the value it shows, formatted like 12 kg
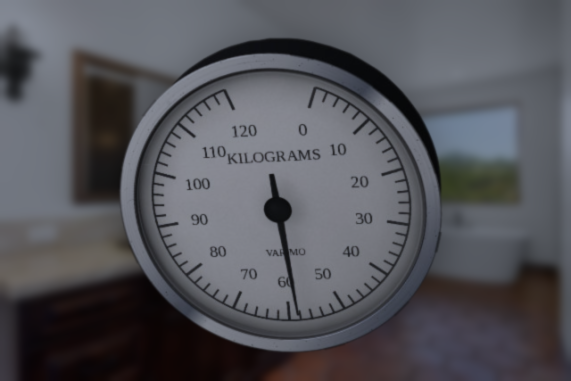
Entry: 58 kg
